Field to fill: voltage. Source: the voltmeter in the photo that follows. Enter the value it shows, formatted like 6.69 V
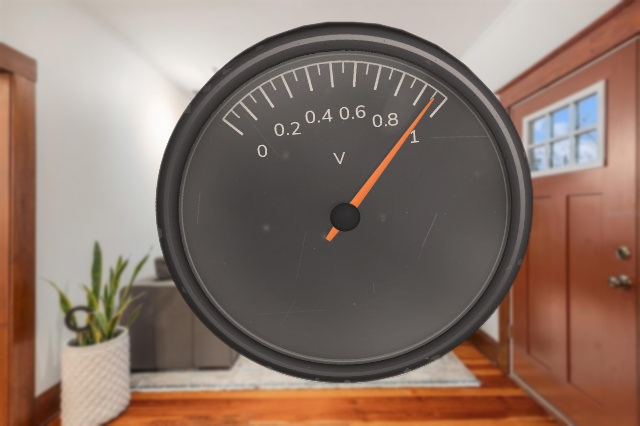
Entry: 0.95 V
